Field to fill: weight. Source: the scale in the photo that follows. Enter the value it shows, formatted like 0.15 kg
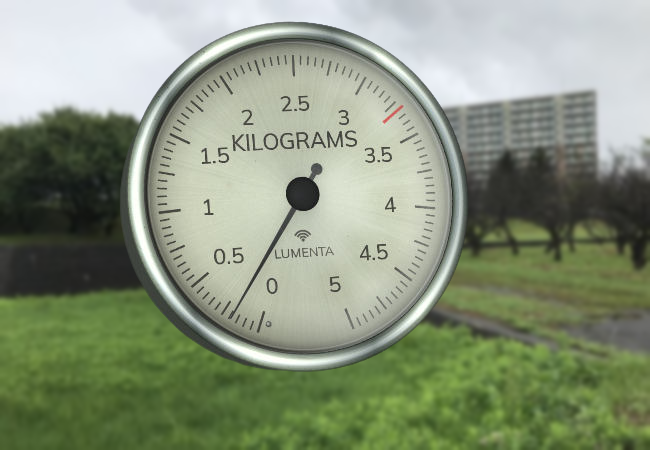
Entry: 0.2 kg
